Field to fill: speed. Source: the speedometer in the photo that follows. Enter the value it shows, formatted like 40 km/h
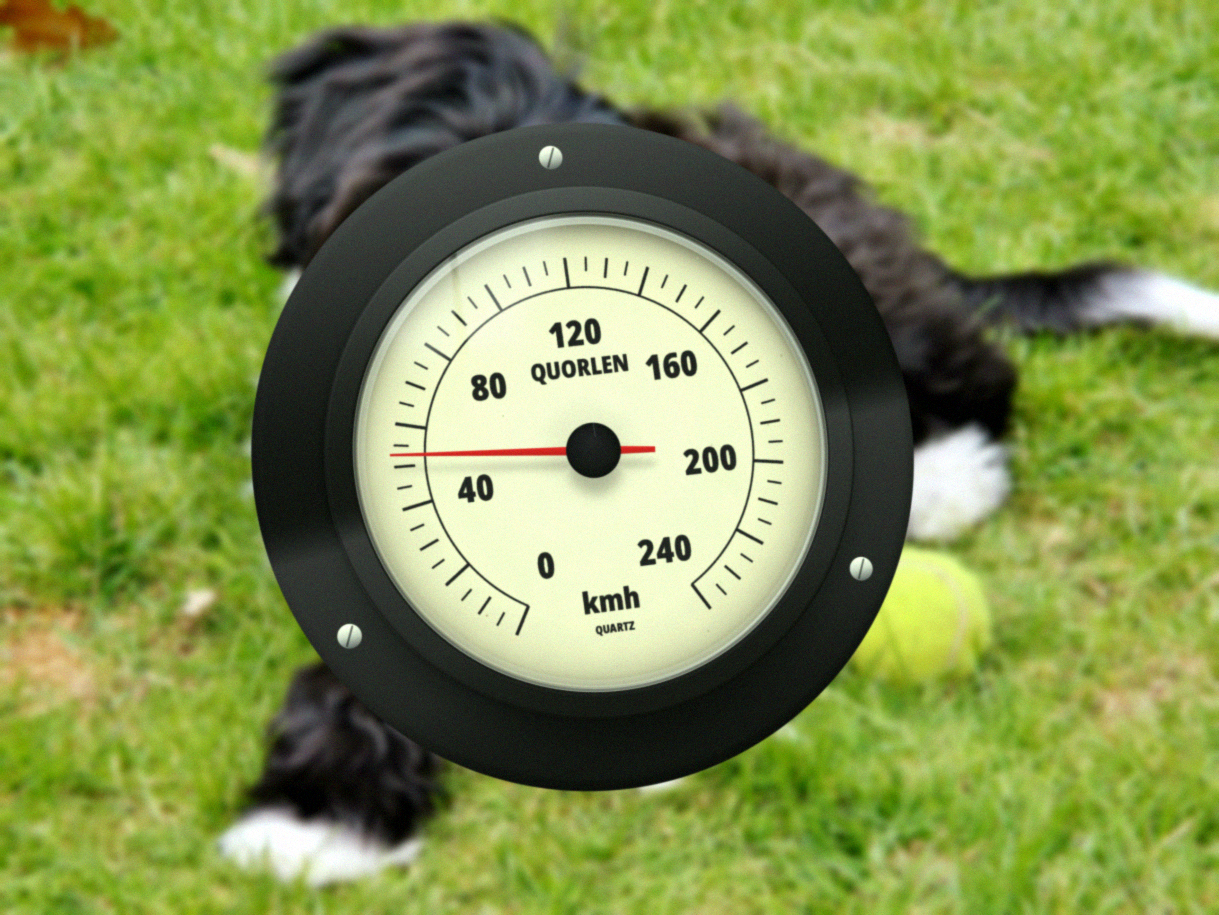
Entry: 52.5 km/h
